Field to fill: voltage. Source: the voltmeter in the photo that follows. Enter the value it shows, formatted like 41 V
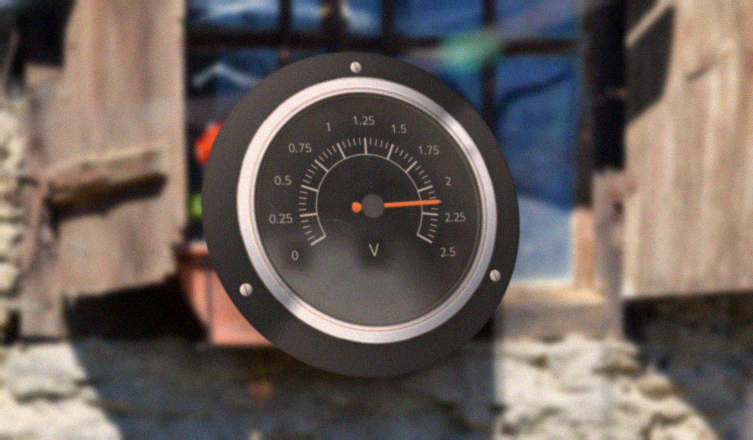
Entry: 2.15 V
